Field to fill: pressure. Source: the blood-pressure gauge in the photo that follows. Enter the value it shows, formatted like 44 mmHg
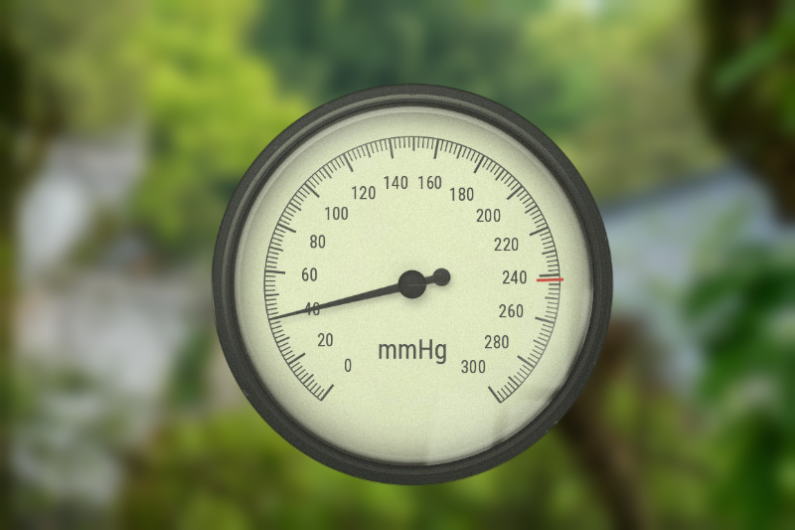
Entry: 40 mmHg
